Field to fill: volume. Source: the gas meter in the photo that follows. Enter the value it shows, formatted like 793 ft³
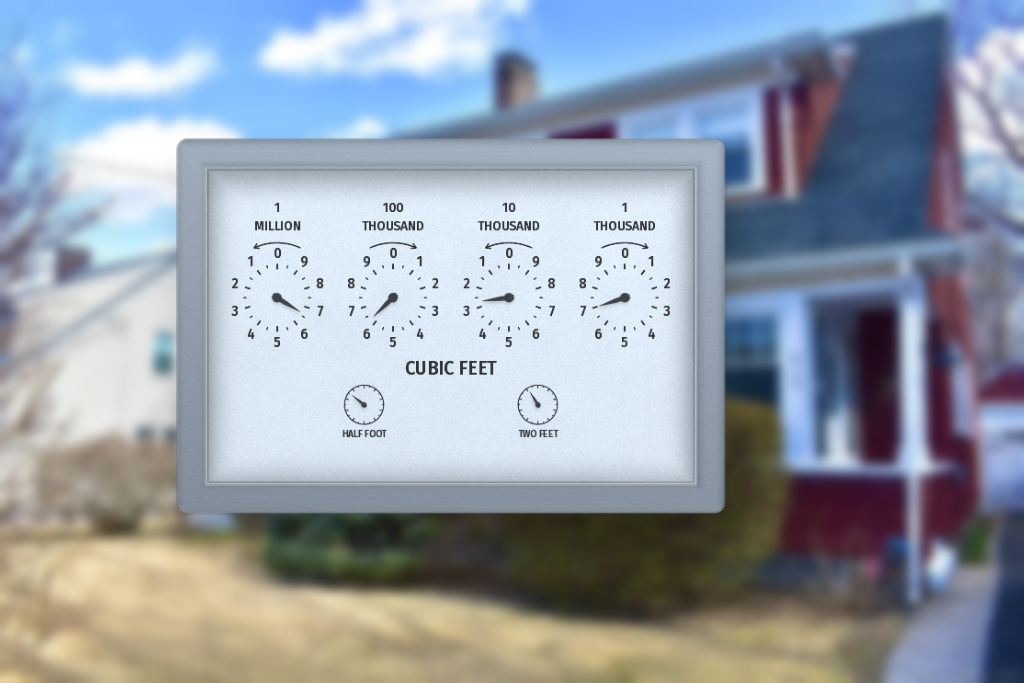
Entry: 662700 ft³
